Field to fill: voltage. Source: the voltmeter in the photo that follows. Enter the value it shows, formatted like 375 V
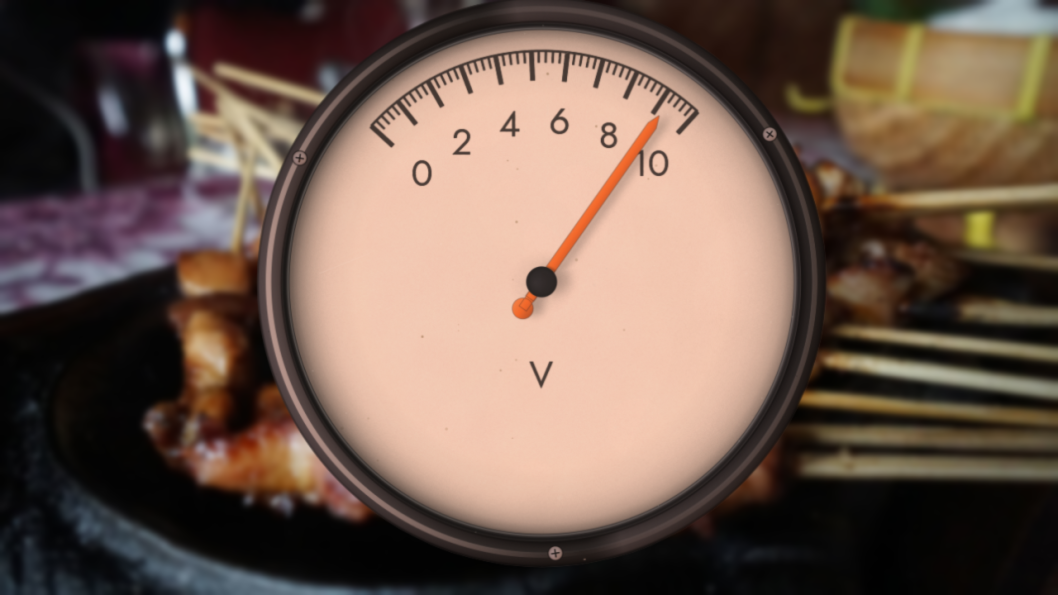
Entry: 9.2 V
